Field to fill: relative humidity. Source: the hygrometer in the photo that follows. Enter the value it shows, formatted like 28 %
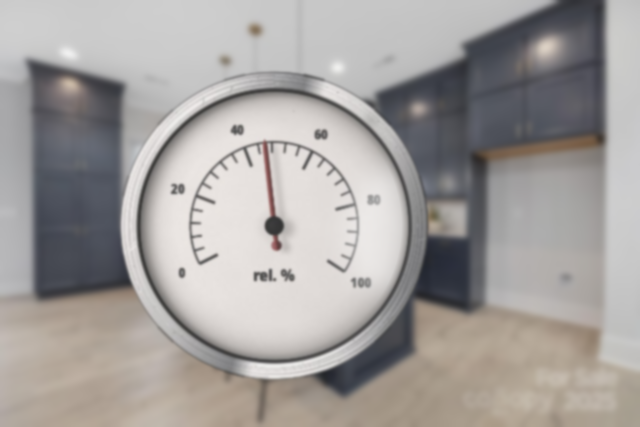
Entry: 46 %
